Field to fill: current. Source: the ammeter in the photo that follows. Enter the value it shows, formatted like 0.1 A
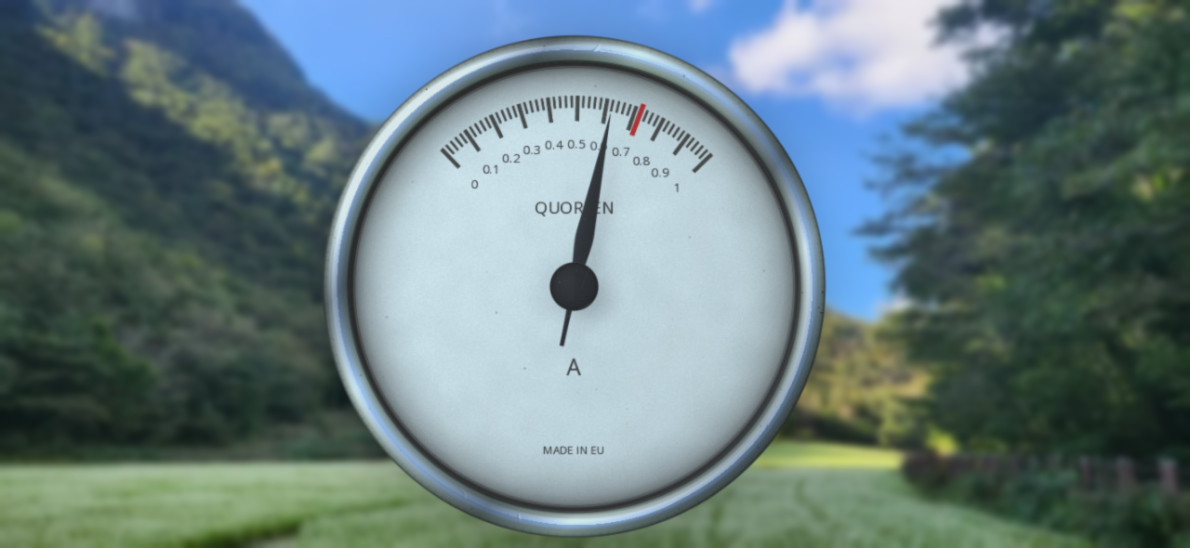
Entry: 0.62 A
